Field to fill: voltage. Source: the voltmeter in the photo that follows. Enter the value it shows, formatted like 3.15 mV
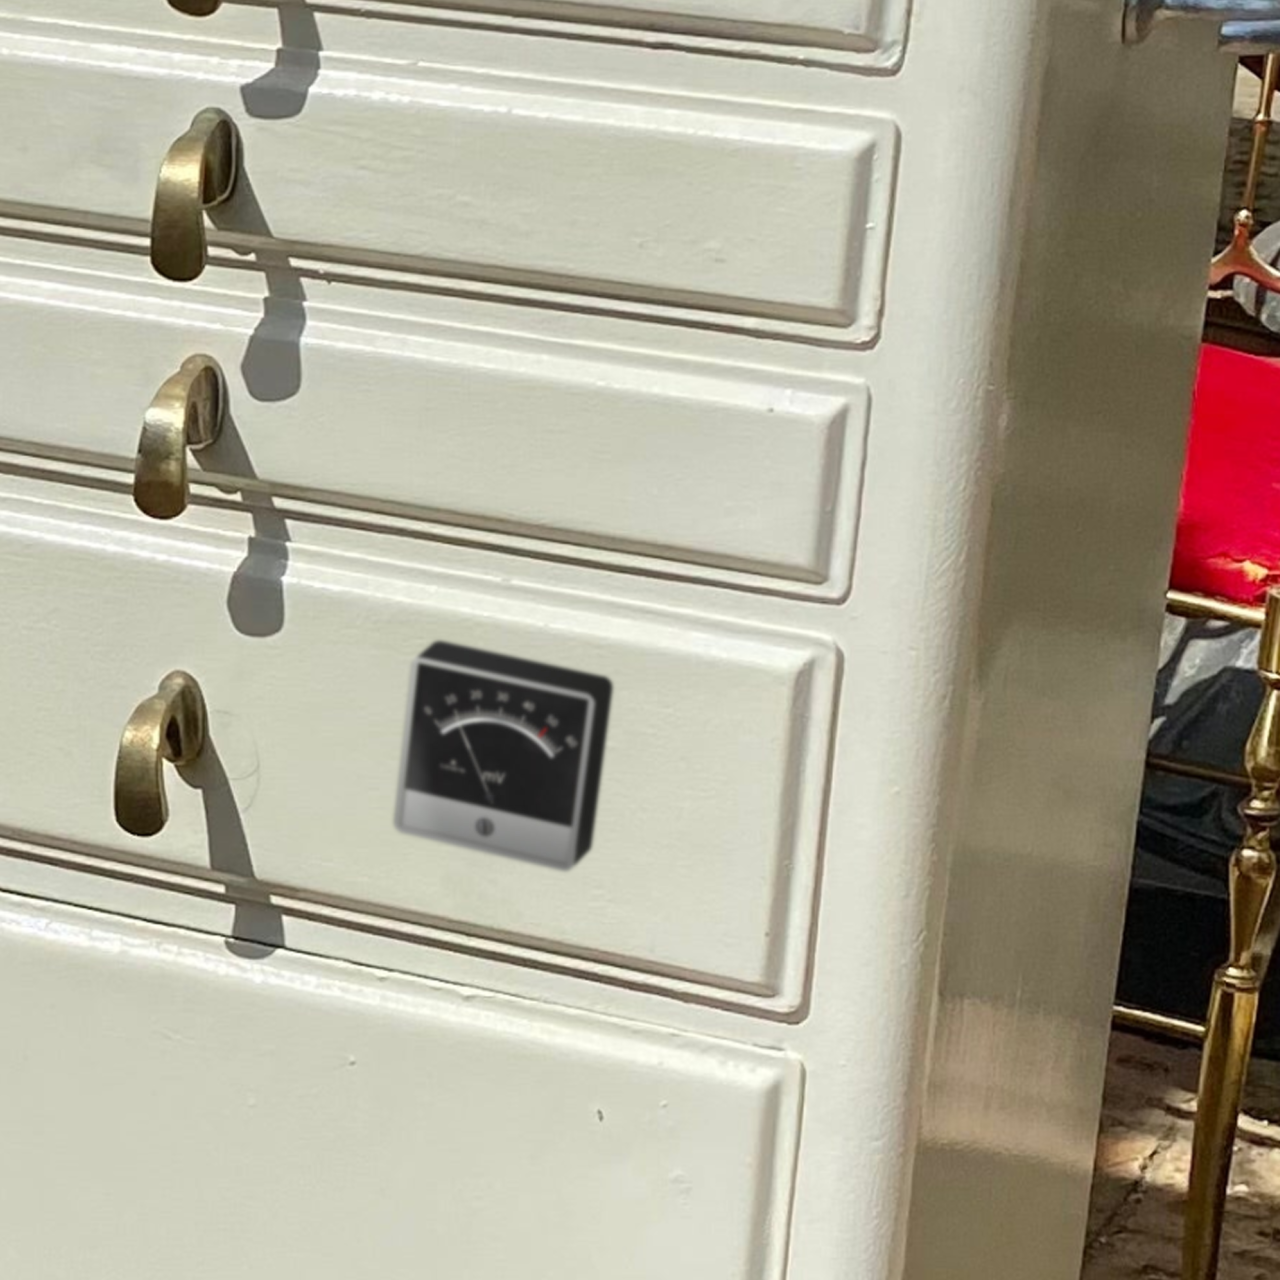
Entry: 10 mV
